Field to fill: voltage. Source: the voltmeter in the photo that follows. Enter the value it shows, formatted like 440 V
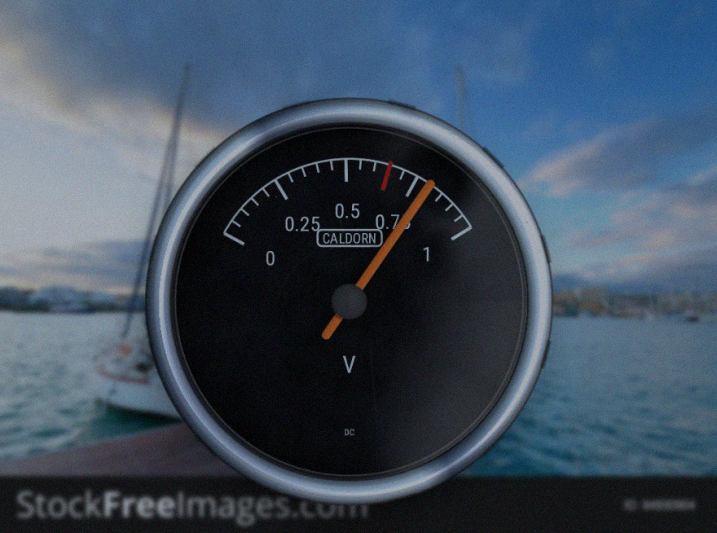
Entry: 0.8 V
